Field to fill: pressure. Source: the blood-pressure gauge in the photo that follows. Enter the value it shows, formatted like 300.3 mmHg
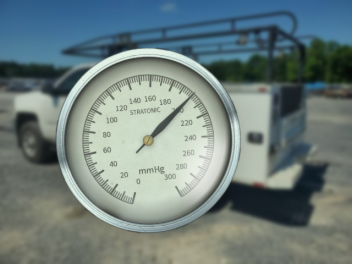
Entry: 200 mmHg
